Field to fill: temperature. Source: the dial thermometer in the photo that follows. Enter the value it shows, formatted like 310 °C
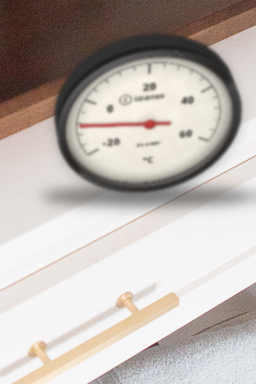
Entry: -8 °C
